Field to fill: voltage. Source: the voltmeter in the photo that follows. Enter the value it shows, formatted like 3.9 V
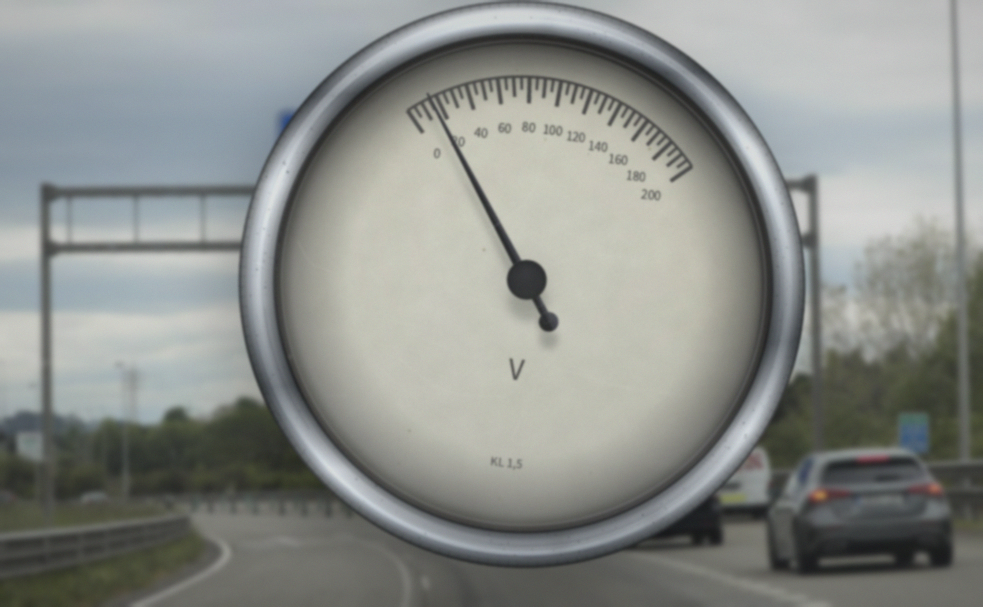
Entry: 15 V
